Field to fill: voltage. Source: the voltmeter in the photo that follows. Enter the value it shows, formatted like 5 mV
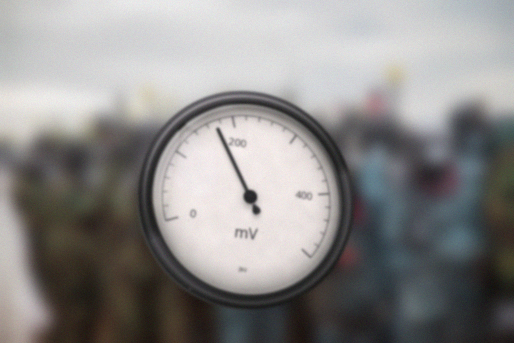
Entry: 170 mV
